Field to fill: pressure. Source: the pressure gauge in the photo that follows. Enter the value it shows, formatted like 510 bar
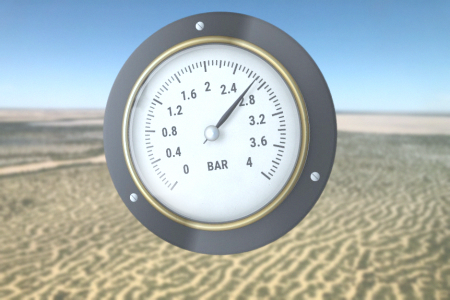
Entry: 2.7 bar
